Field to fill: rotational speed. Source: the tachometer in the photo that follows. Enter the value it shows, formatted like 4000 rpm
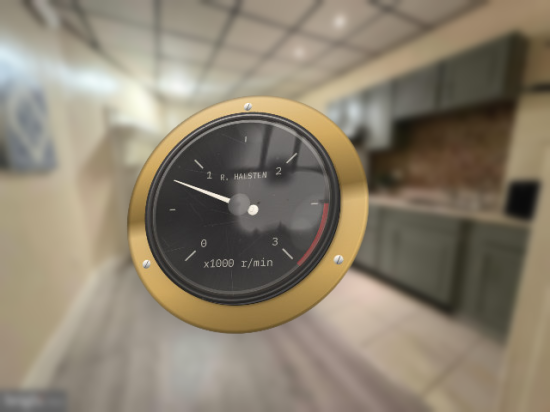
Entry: 750 rpm
